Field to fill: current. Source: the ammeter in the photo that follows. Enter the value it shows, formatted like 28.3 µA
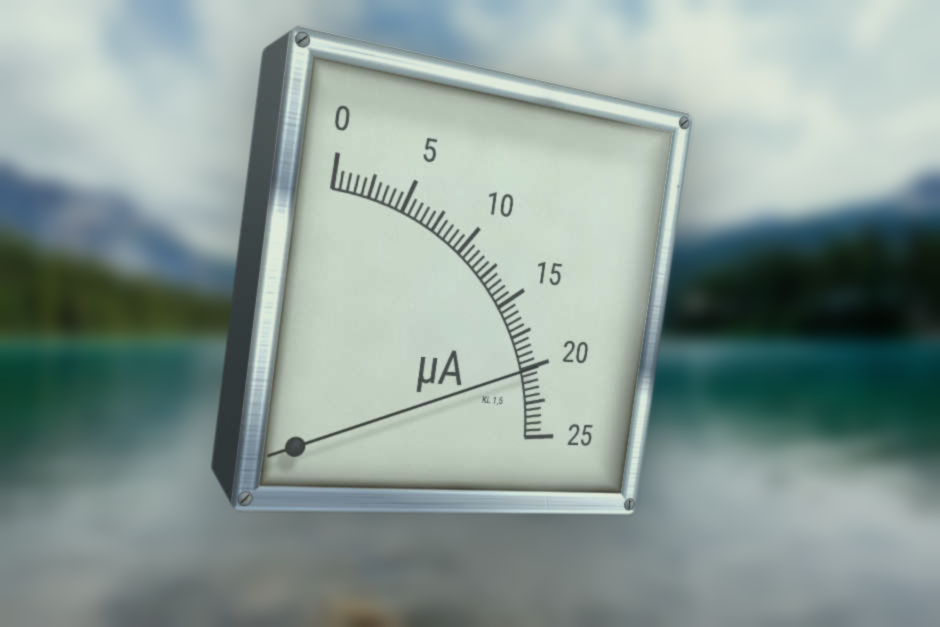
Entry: 20 µA
